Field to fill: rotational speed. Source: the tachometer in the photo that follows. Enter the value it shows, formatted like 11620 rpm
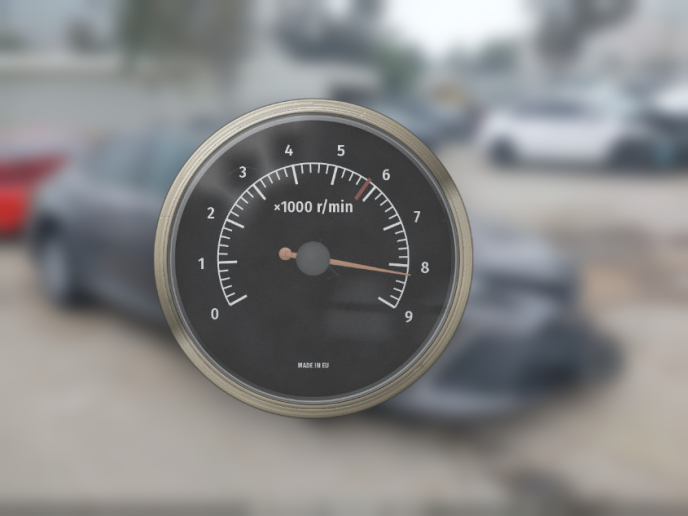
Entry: 8200 rpm
